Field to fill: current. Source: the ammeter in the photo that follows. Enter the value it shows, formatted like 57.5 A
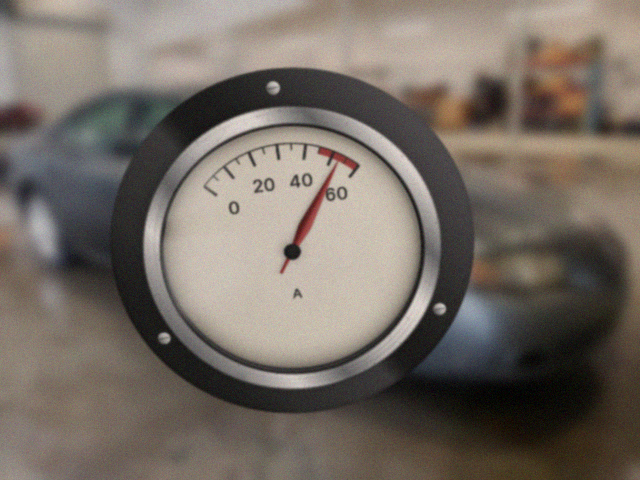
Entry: 52.5 A
